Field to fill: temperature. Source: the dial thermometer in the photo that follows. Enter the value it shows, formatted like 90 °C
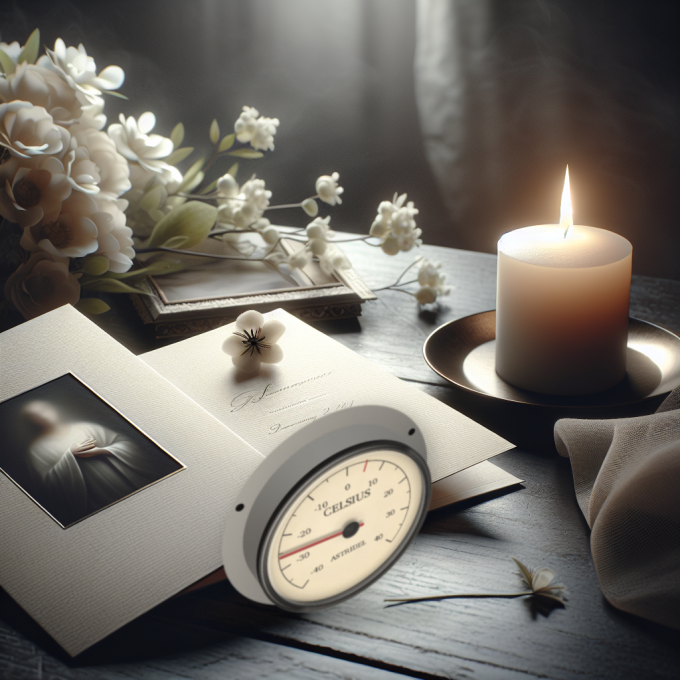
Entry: -25 °C
